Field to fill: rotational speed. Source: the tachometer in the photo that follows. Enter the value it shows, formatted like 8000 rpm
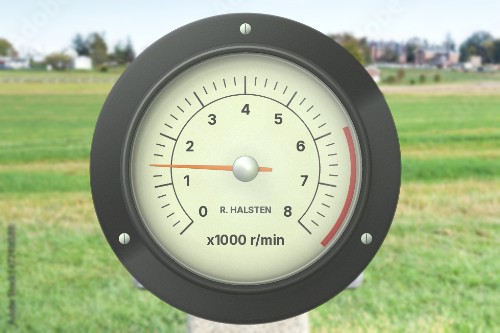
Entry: 1400 rpm
